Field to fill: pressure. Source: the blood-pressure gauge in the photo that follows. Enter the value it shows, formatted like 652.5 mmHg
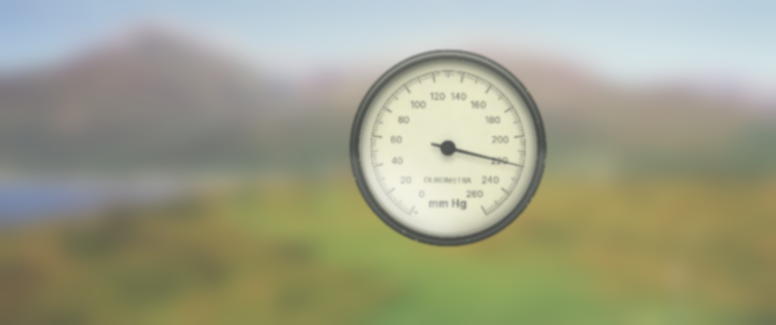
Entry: 220 mmHg
